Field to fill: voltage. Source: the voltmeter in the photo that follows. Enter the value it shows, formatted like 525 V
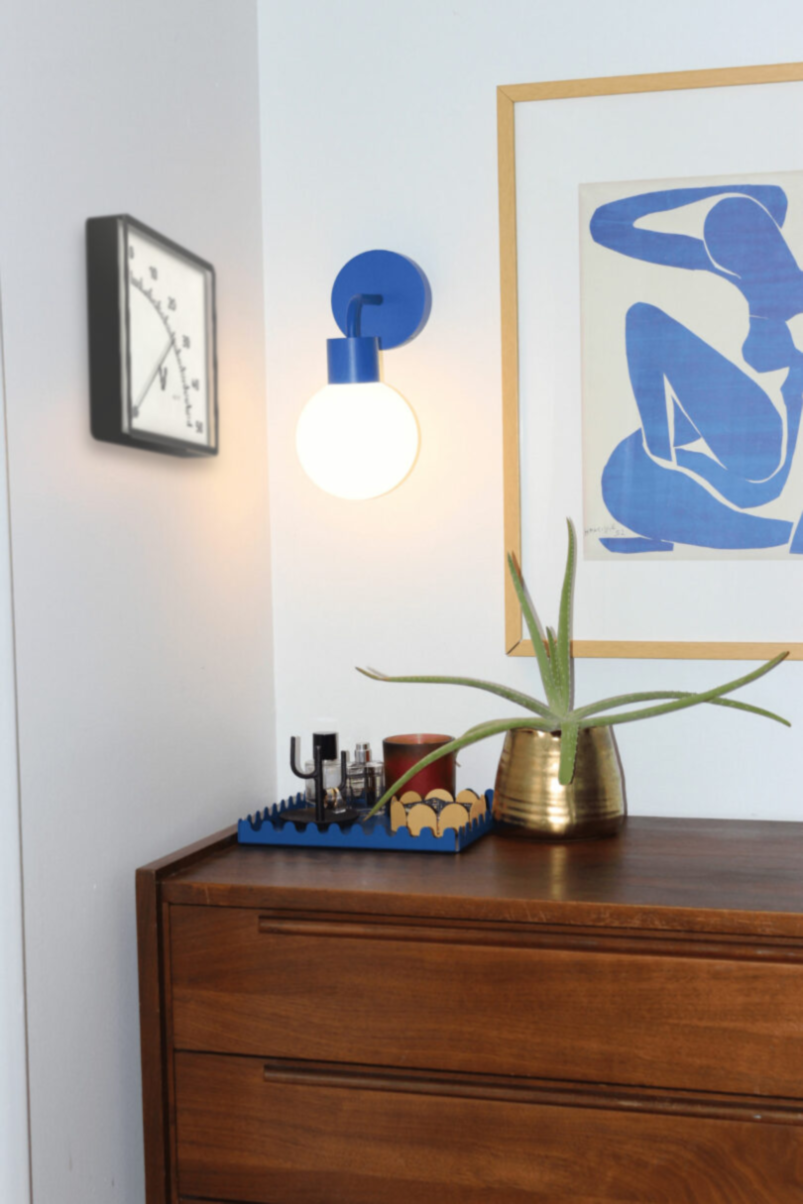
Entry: 25 V
